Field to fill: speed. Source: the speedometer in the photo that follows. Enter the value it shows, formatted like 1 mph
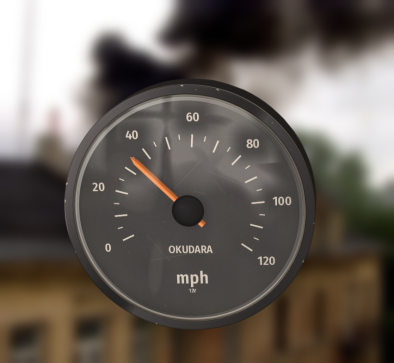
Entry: 35 mph
